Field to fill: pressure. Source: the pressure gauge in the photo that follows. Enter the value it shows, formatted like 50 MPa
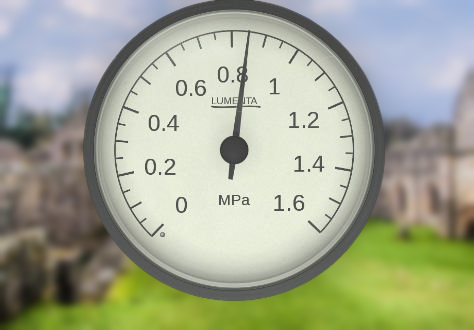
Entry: 0.85 MPa
